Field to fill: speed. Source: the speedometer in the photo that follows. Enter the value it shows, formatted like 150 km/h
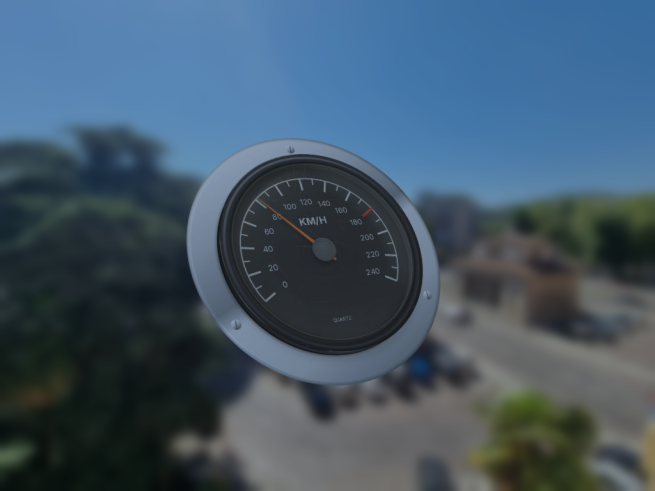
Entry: 80 km/h
